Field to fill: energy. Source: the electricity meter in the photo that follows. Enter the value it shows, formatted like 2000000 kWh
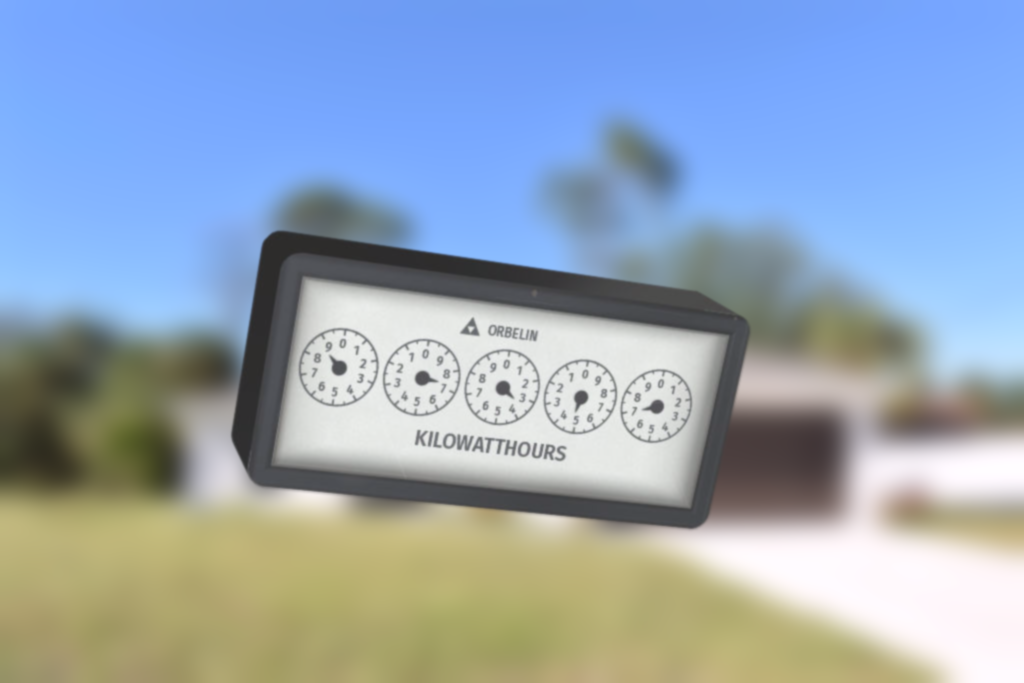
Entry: 87347 kWh
